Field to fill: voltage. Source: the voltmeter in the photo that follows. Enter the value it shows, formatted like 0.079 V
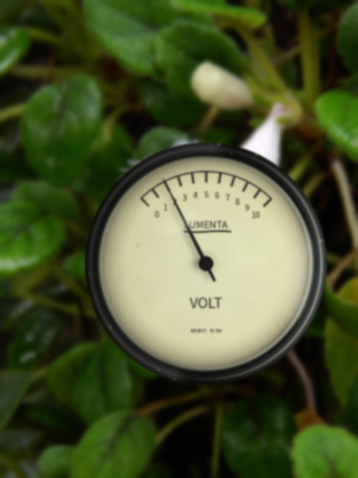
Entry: 2 V
